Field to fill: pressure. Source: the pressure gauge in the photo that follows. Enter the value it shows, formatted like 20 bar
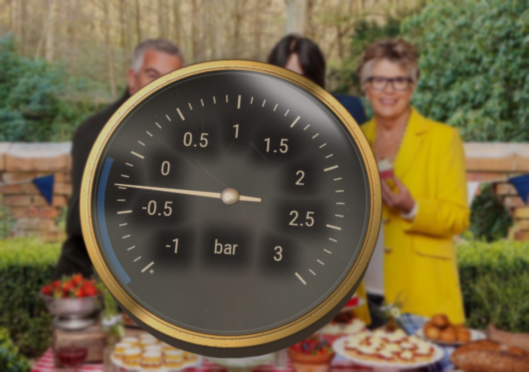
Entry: -0.3 bar
